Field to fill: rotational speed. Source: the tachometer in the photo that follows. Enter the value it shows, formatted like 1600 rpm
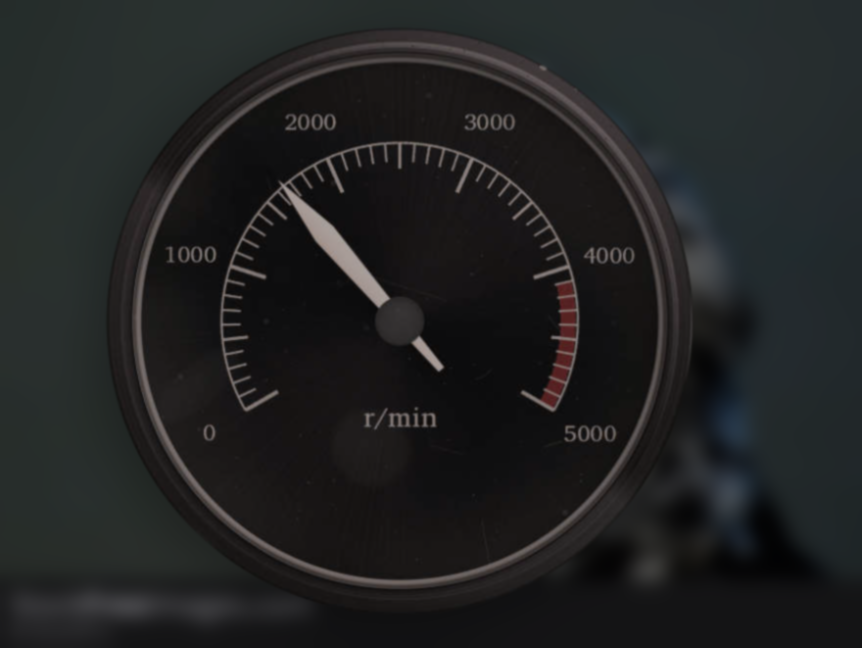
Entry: 1650 rpm
